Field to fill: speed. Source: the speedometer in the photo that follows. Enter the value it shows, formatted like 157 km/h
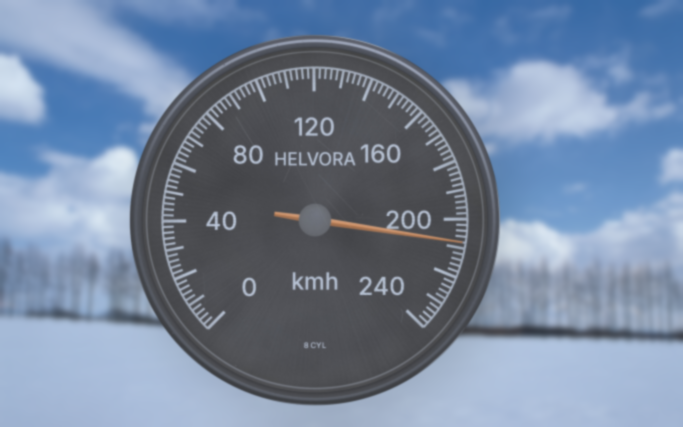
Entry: 208 km/h
